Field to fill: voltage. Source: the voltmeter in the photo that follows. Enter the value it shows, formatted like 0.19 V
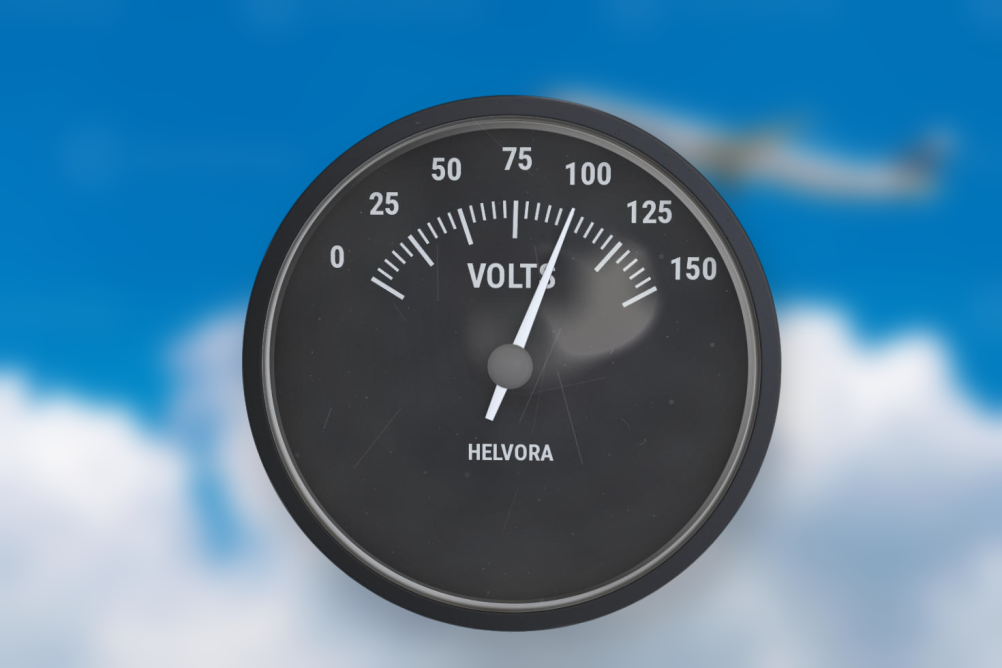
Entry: 100 V
